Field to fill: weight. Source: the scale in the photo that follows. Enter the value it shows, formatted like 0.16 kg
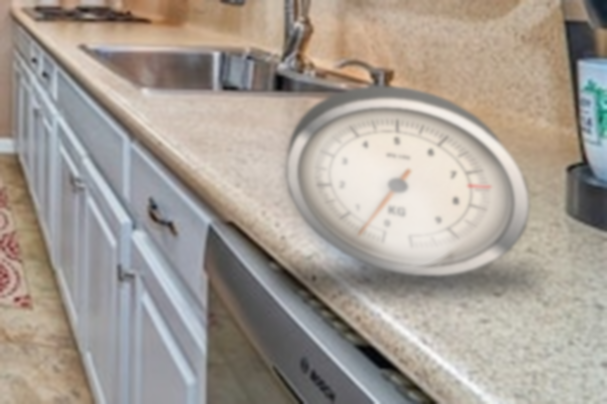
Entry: 0.5 kg
